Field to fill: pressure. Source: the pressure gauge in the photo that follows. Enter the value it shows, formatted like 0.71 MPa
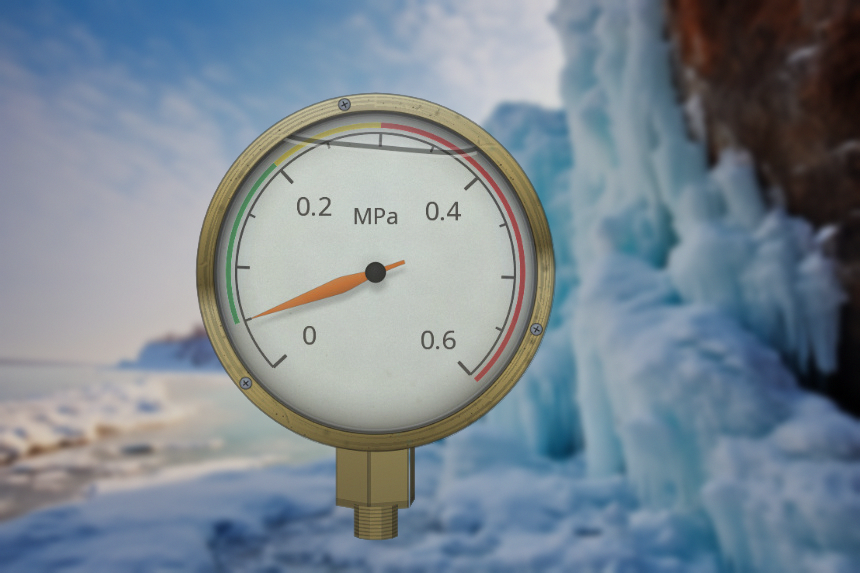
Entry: 0.05 MPa
